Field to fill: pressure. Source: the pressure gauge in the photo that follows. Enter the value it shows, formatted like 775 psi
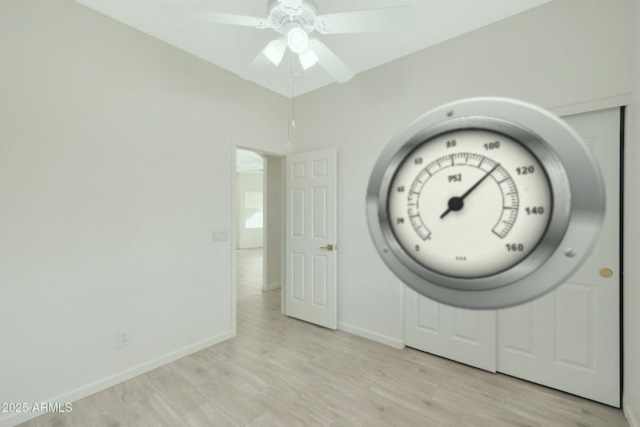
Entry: 110 psi
